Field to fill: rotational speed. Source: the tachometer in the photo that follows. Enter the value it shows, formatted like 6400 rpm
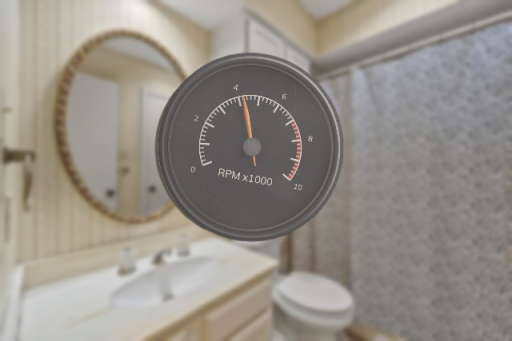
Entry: 4200 rpm
